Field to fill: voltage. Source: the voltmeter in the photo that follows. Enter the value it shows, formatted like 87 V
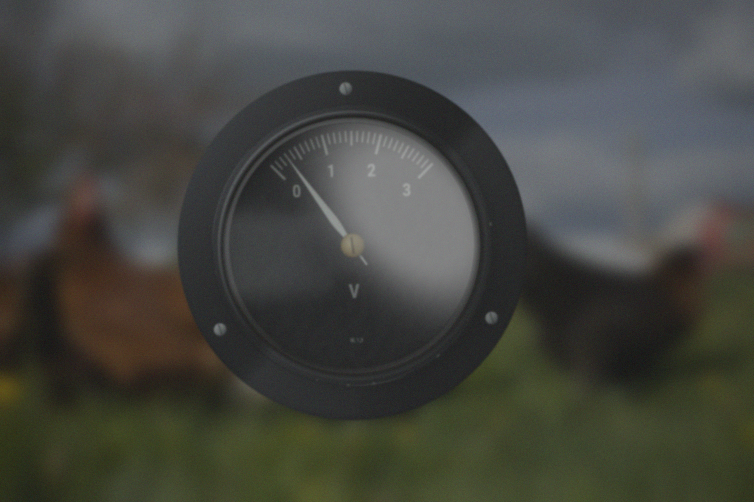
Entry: 0.3 V
